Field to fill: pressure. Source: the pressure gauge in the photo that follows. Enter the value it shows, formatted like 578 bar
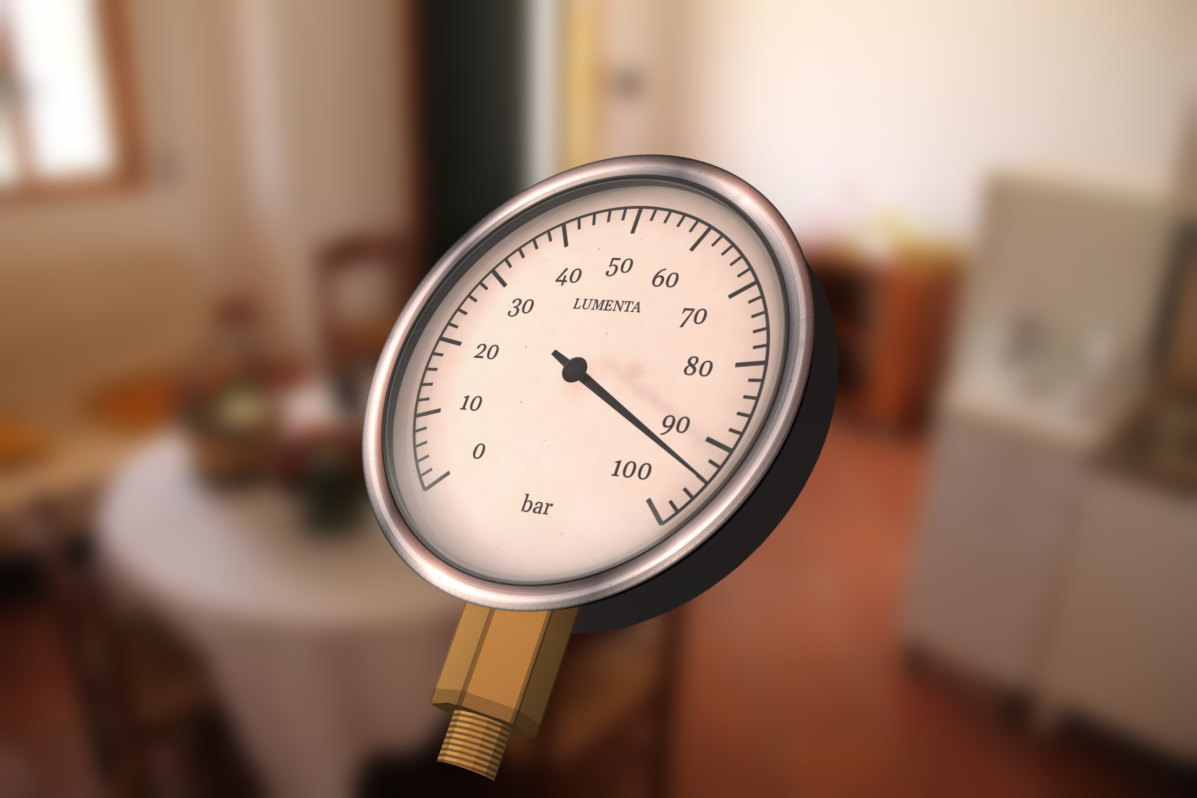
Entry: 94 bar
